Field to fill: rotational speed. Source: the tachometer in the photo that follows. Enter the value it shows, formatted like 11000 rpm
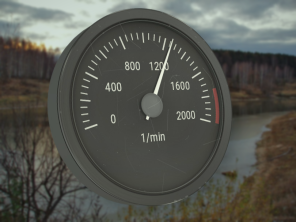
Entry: 1250 rpm
